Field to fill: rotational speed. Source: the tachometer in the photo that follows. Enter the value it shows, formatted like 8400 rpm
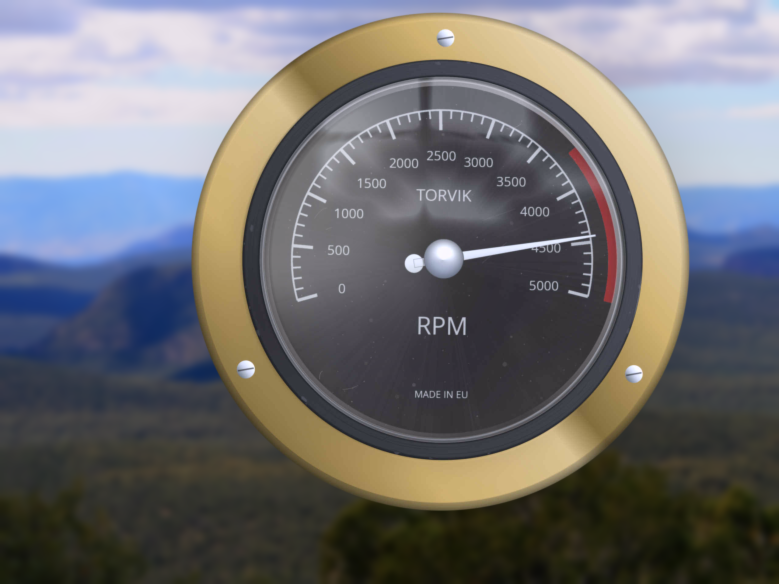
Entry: 4450 rpm
